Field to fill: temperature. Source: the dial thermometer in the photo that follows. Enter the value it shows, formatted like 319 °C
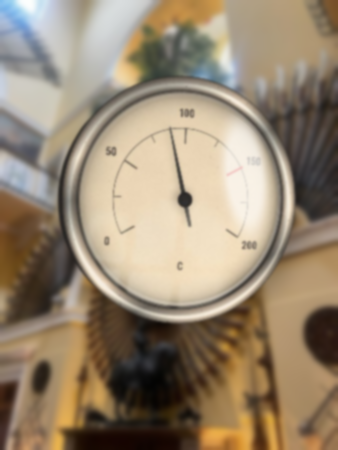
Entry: 87.5 °C
